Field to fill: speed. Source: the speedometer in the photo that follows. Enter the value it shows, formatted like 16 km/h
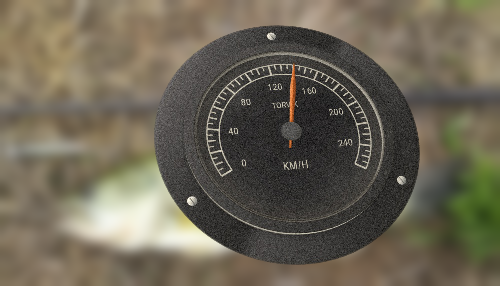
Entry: 140 km/h
